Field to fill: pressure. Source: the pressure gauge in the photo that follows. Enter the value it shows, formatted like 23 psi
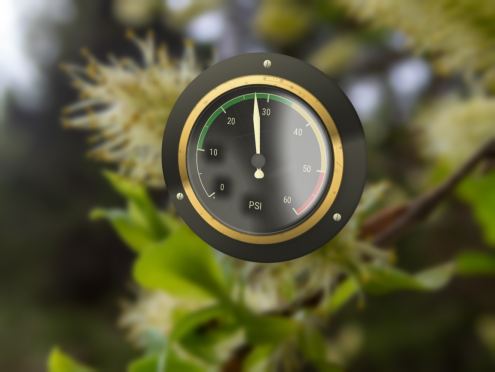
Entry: 27.5 psi
